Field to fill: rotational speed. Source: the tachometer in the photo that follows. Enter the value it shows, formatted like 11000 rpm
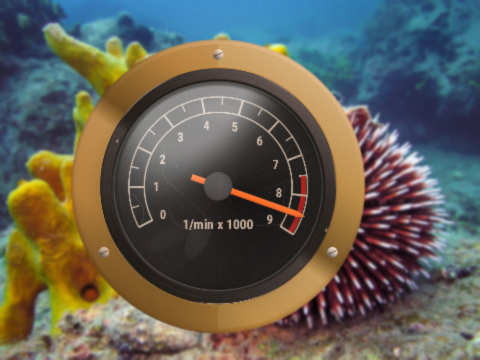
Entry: 8500 rpm
